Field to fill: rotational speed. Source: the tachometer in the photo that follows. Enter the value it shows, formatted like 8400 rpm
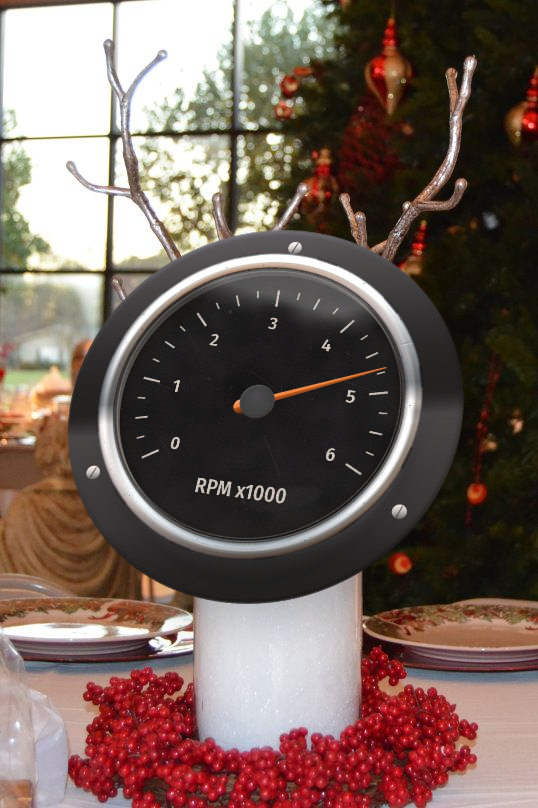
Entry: 4750 rpm
